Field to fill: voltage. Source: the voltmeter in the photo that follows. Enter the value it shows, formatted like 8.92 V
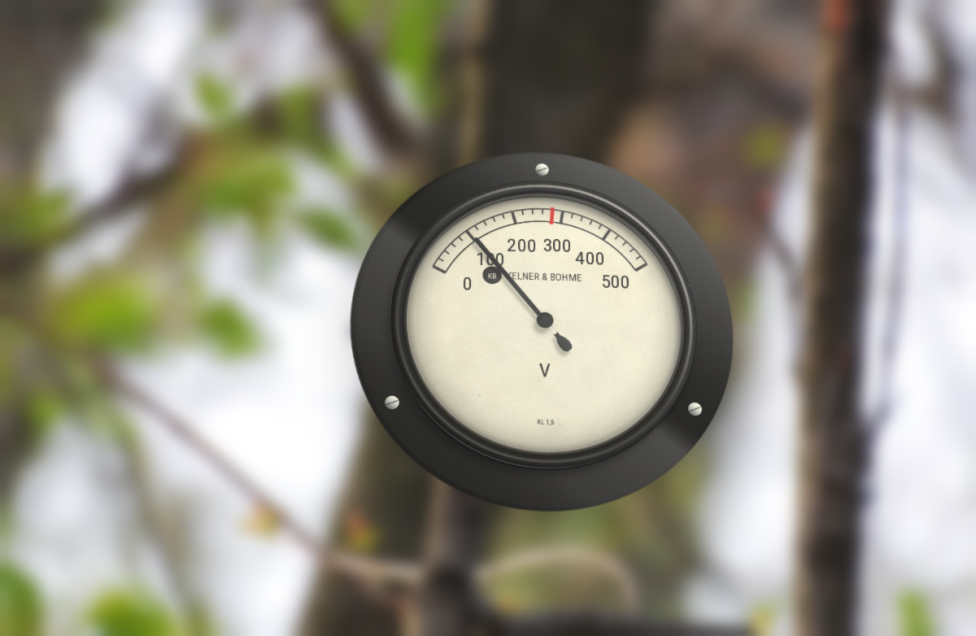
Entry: 100 V
